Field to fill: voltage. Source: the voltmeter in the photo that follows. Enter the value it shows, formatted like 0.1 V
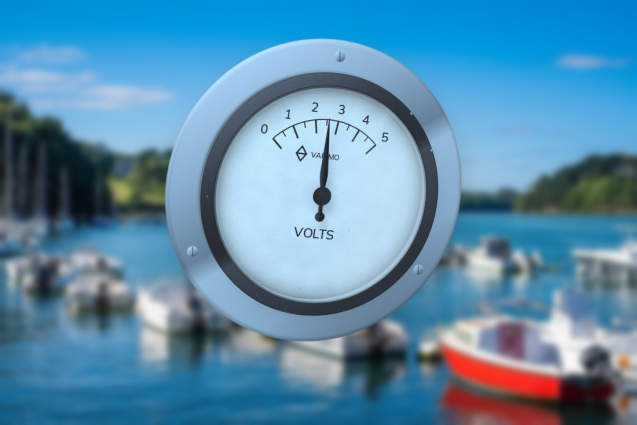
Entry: 2.5 V
